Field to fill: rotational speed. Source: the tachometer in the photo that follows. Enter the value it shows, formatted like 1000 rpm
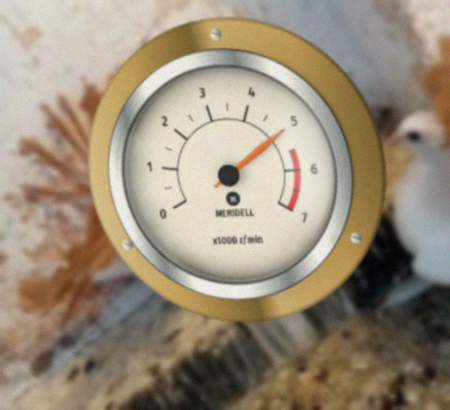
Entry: 5000 rpm
